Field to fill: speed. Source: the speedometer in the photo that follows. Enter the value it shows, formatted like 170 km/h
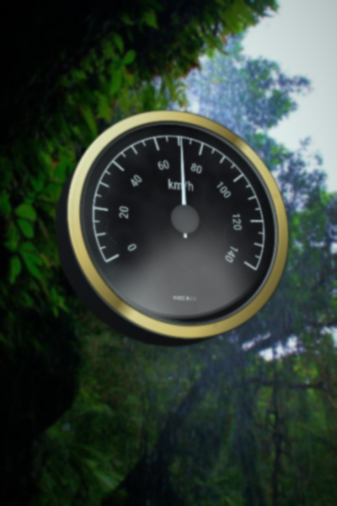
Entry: 70 km/h
